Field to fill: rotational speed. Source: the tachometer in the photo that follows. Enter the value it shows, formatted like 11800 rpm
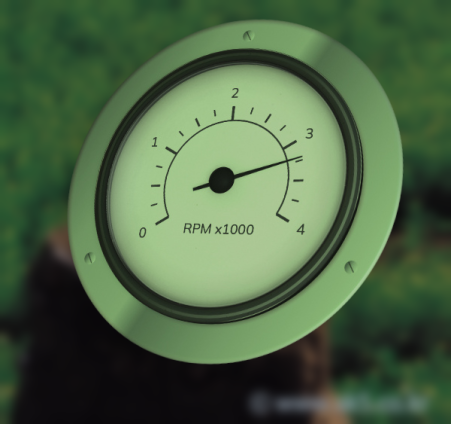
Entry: 3250 rpm
